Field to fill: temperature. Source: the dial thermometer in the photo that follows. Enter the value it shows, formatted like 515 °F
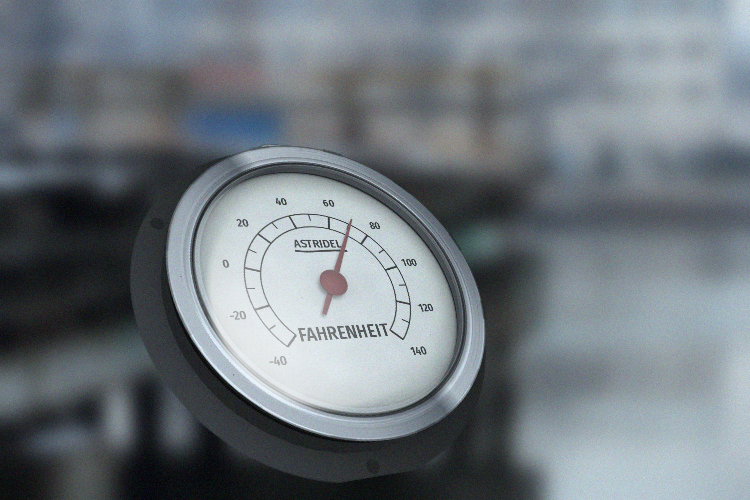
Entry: 70 °F
